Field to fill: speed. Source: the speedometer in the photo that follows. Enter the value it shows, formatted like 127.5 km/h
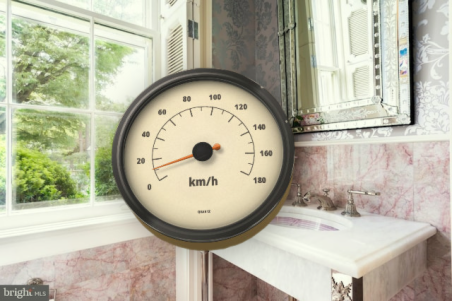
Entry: 10 km/h
